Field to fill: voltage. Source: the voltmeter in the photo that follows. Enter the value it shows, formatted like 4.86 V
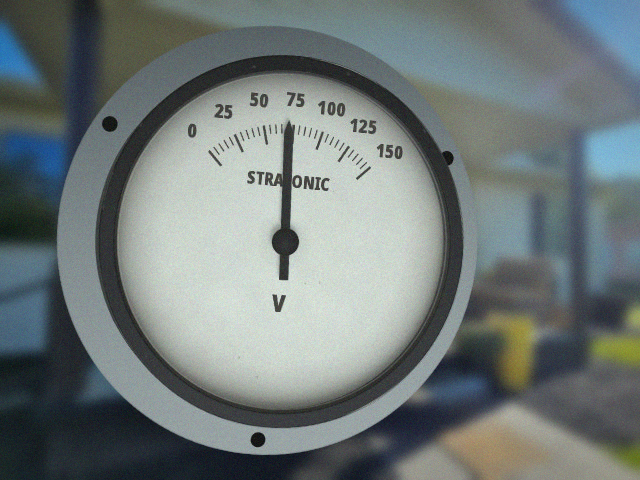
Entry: 70 V
